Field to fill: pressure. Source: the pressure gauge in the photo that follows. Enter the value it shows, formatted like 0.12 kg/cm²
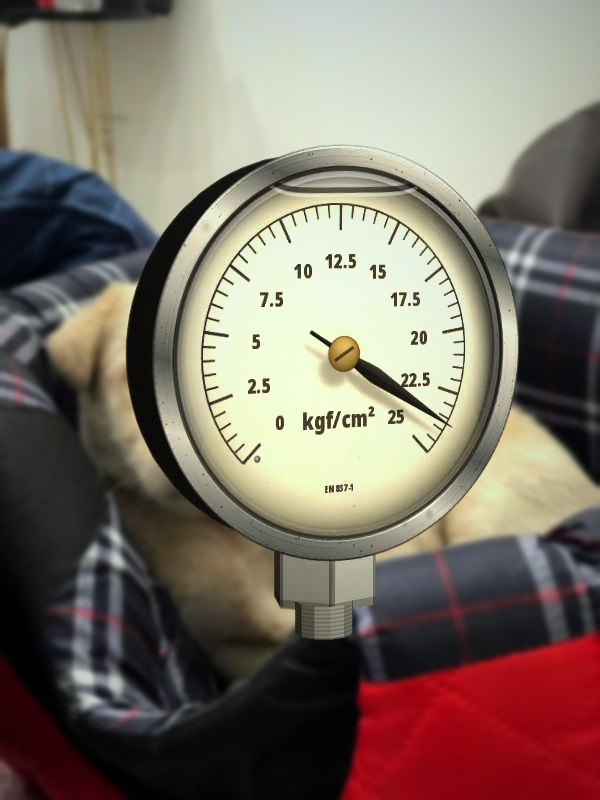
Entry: 23.75 kg/cm²
